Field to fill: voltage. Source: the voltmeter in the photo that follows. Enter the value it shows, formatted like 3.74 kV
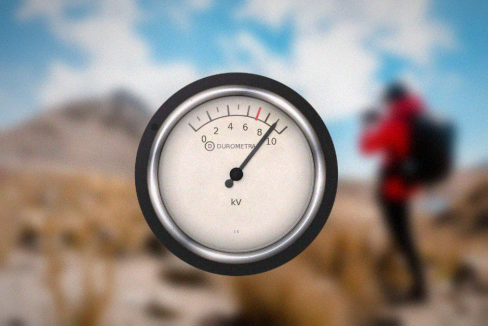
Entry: 9 kV
